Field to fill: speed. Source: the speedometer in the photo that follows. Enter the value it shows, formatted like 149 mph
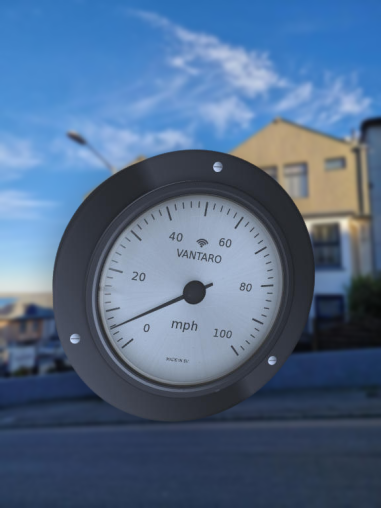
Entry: 6 mph
